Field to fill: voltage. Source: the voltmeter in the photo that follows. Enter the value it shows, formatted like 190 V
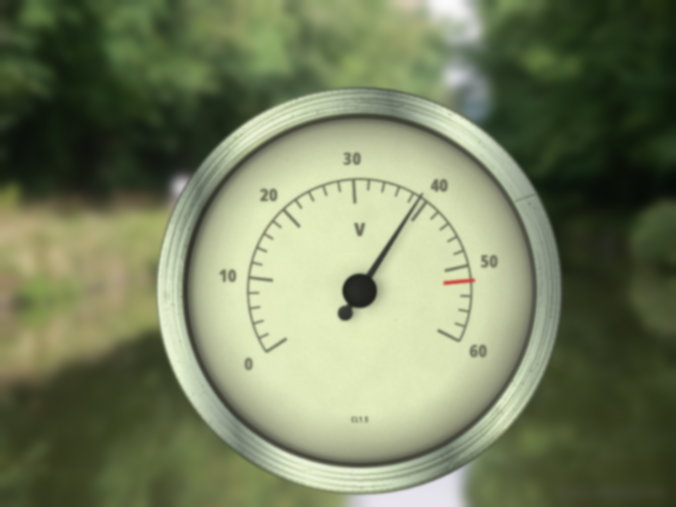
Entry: 39 V
